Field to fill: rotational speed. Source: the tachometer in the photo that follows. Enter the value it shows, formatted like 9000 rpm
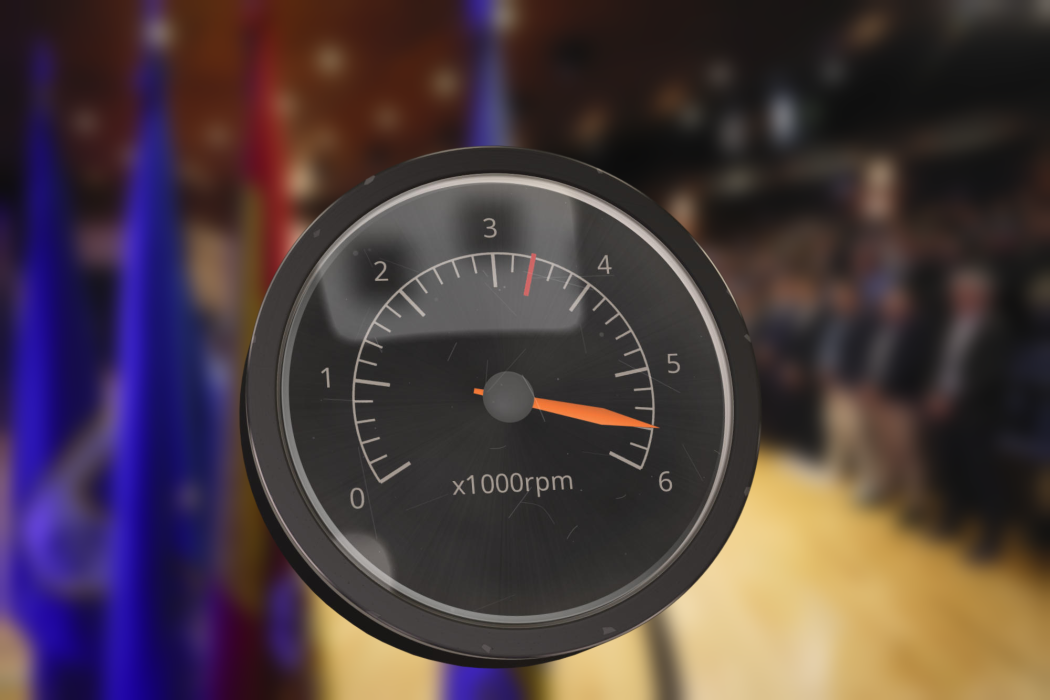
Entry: 5600 rpm
